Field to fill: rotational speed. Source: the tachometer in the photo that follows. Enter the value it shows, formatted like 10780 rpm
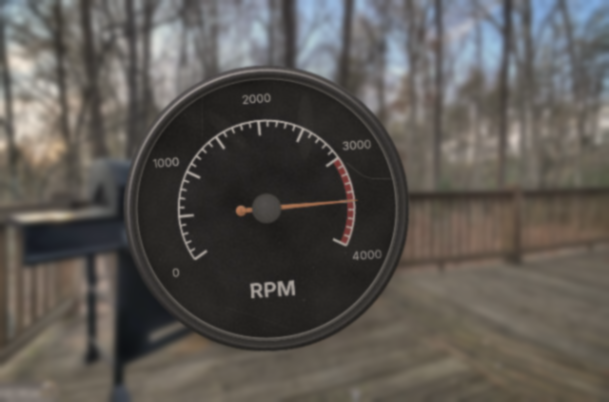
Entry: 3500 rpm
